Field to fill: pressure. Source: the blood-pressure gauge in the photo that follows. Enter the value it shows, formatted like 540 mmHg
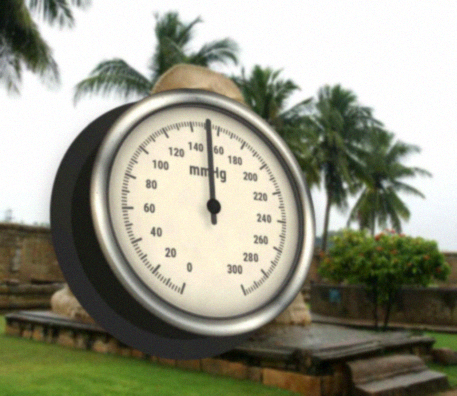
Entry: 150 mmHg
